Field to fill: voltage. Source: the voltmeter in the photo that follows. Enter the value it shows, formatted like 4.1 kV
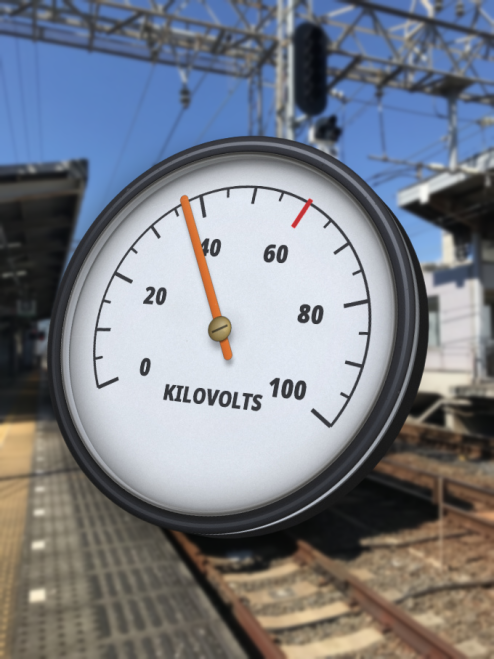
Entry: 37.5 kV
